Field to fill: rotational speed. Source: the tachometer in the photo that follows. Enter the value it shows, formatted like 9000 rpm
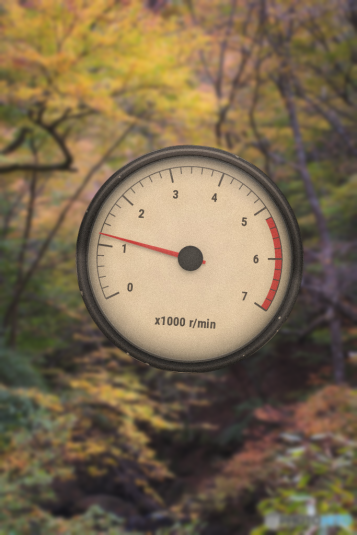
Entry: 1200 rpm
